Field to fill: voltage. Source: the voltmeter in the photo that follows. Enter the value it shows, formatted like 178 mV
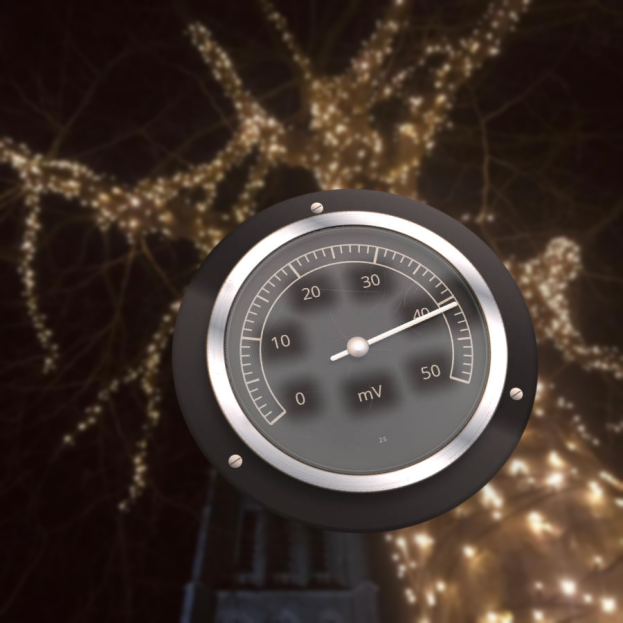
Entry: 41 mV
